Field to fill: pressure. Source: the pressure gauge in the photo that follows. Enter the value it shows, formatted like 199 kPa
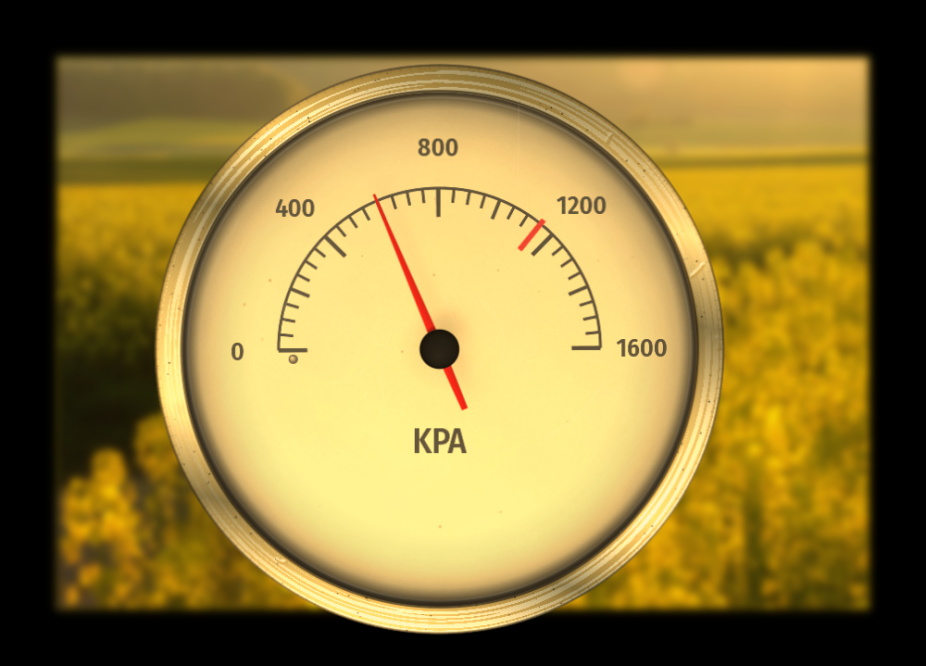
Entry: 600 kPa
